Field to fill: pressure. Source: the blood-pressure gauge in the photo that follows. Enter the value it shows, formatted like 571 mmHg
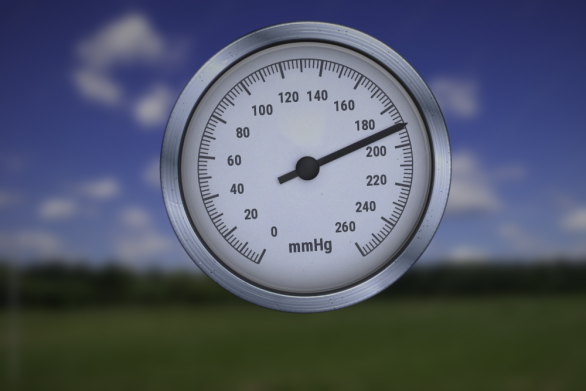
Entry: 190 mmHg
